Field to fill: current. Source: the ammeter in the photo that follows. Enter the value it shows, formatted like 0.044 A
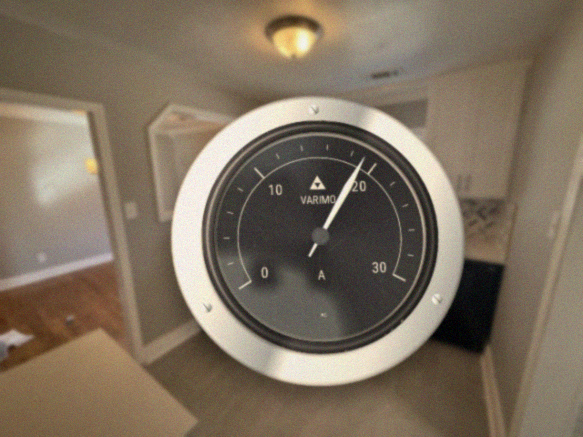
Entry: 19 A
